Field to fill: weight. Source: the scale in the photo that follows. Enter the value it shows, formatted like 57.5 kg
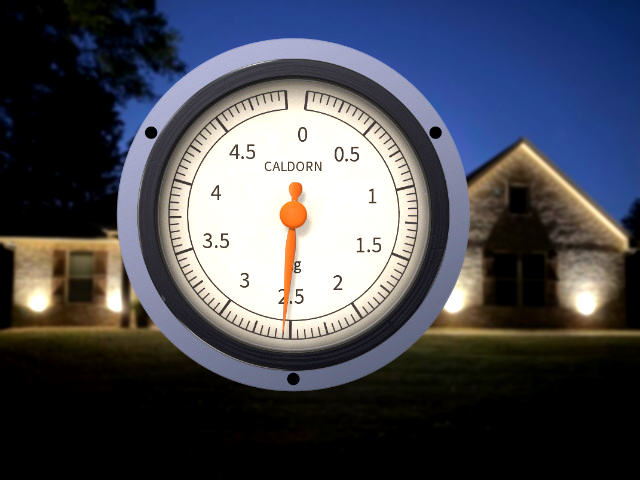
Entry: 2.55 kg
